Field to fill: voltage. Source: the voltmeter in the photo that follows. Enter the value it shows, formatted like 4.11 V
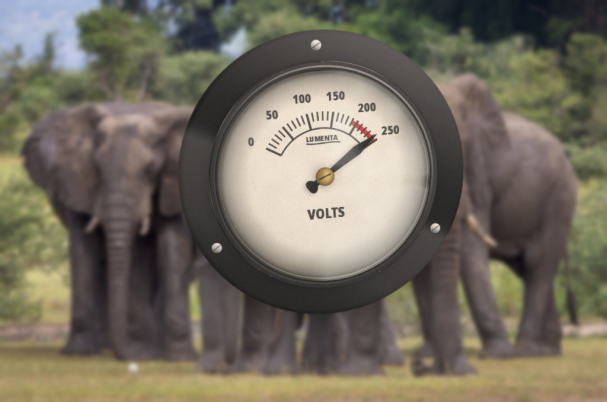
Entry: 240 V
